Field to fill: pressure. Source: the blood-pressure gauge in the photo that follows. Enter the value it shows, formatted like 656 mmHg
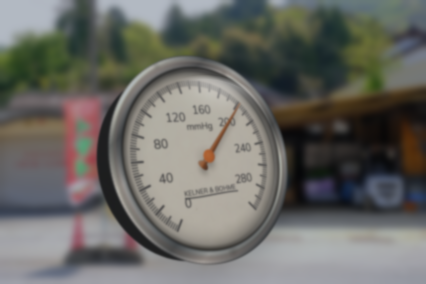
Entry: 200 mmHg
